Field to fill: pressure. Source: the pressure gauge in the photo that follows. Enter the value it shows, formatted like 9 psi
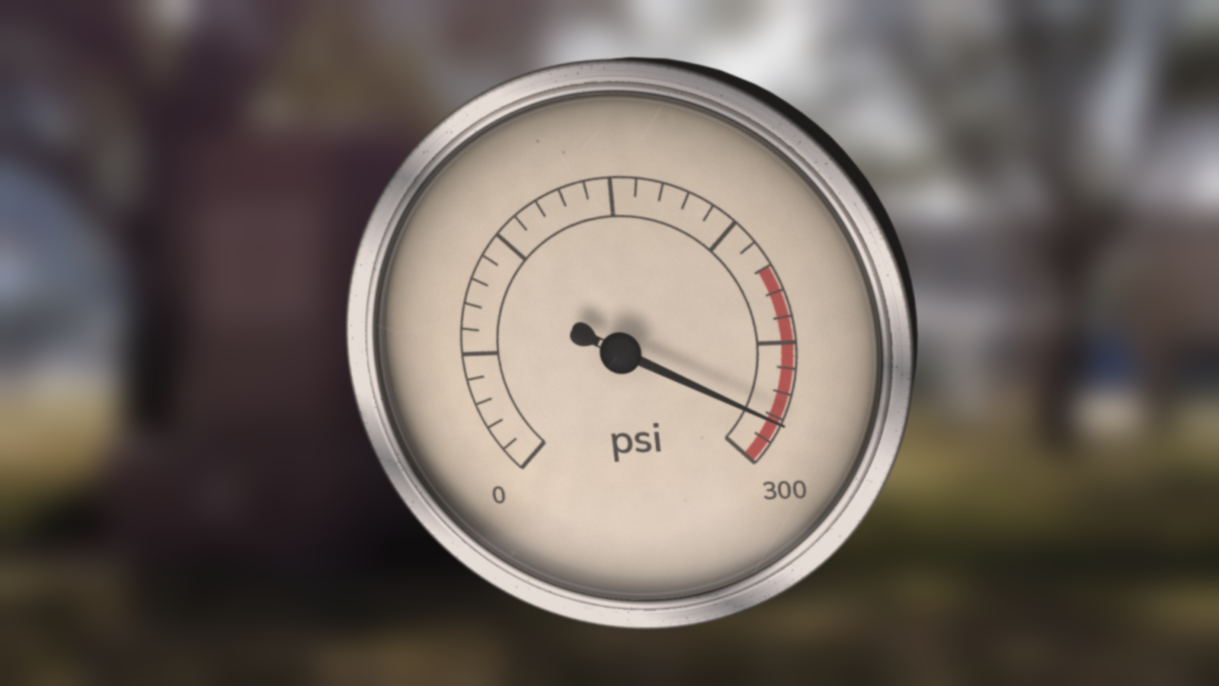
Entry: 280 psi
